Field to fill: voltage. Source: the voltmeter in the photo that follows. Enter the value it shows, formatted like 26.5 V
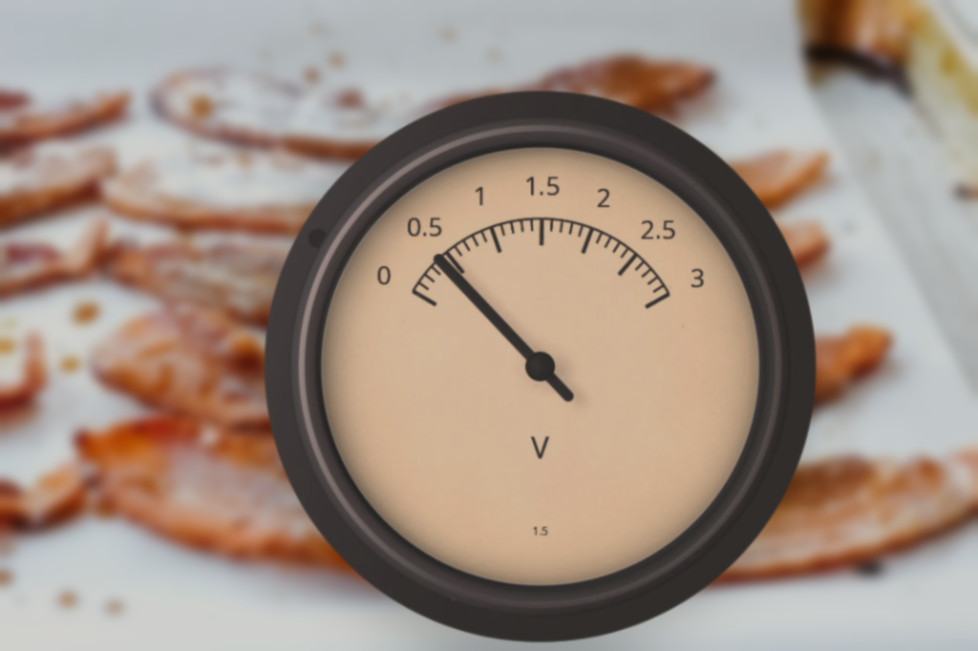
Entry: 0.4 V
